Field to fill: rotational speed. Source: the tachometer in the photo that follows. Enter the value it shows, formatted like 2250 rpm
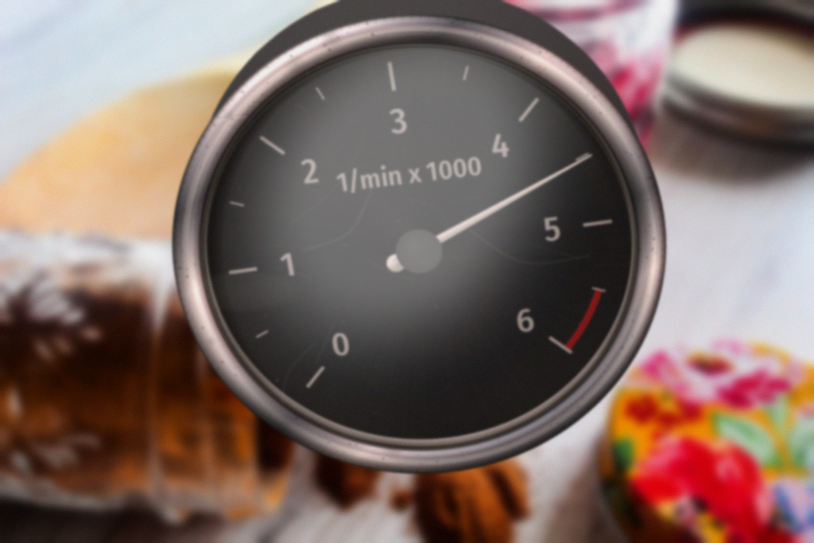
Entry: 4500 rpm
